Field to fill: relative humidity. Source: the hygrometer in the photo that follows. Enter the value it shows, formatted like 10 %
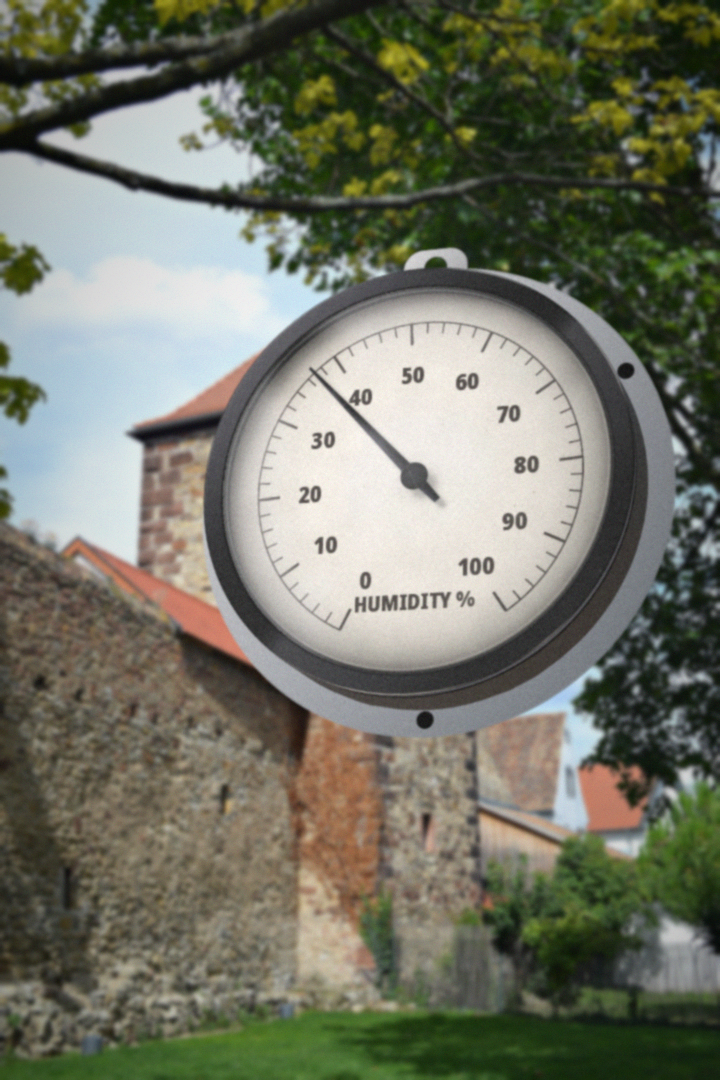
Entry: 37 %
